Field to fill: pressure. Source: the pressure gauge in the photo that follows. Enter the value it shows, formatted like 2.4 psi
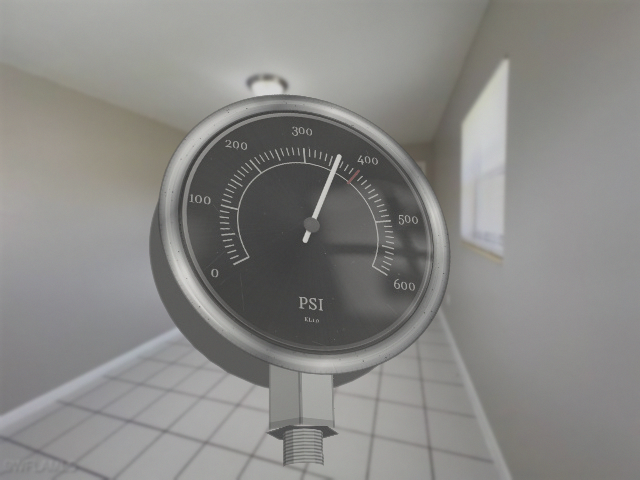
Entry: 360 psi
